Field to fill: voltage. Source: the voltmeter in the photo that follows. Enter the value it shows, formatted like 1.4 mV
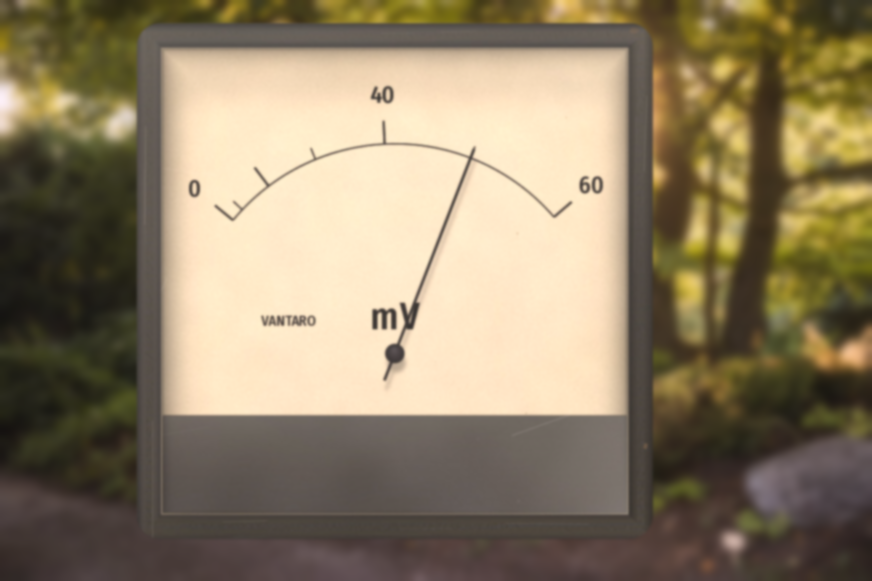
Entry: 50 mV
